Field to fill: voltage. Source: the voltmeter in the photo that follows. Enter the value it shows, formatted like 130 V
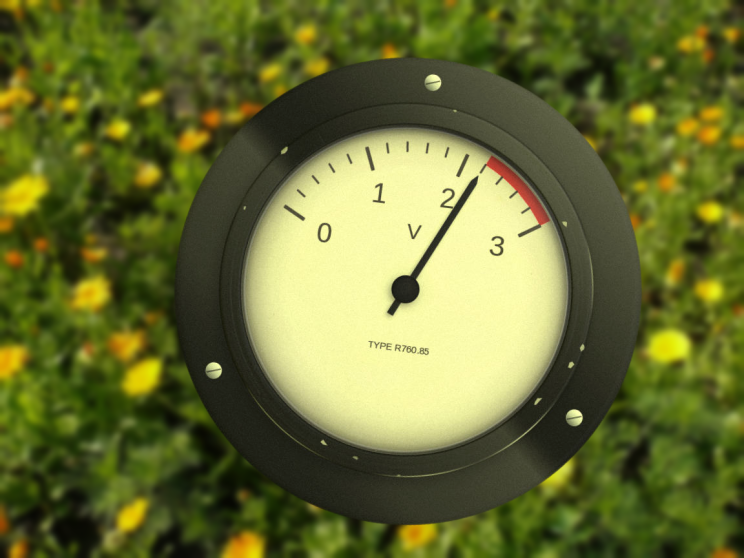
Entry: 2.2 V
